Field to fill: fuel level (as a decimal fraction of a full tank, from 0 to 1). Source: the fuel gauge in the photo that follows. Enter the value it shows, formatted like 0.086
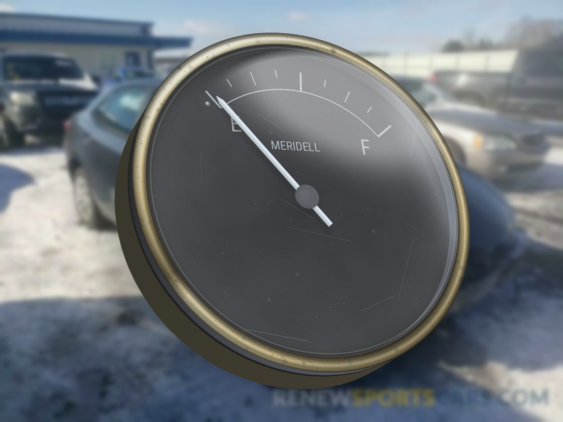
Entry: 0
